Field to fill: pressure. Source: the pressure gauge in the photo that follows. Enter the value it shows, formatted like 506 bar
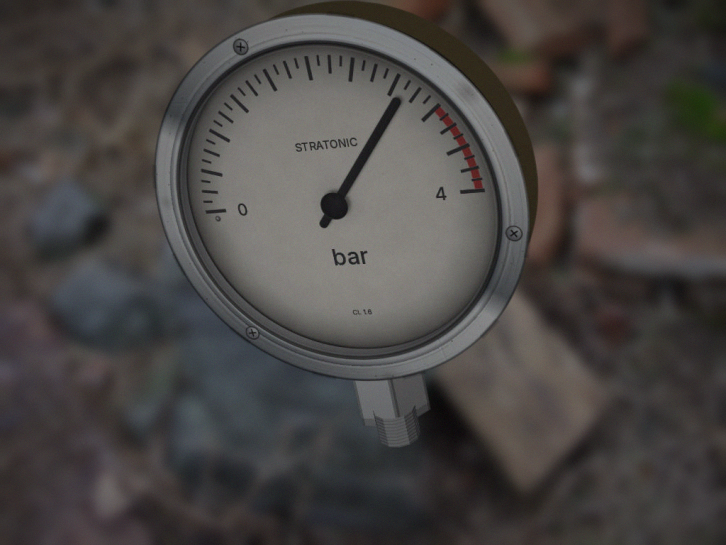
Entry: 2.9 bar
